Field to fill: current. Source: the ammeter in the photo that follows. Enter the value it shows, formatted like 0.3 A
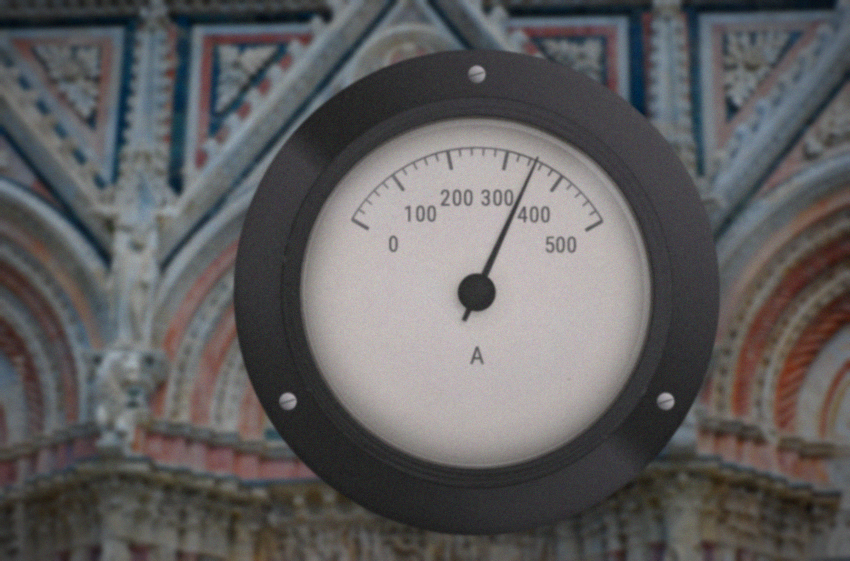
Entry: 350 A
